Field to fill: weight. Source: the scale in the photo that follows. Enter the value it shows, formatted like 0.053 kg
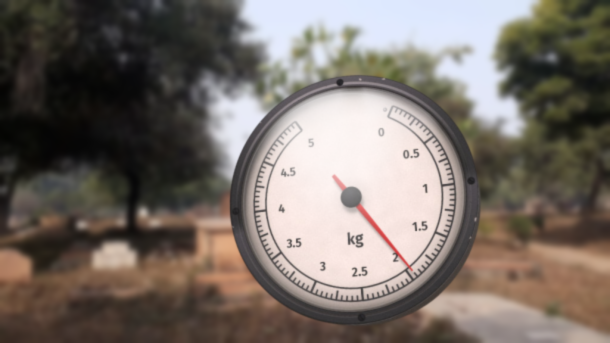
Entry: 1.95 kg
